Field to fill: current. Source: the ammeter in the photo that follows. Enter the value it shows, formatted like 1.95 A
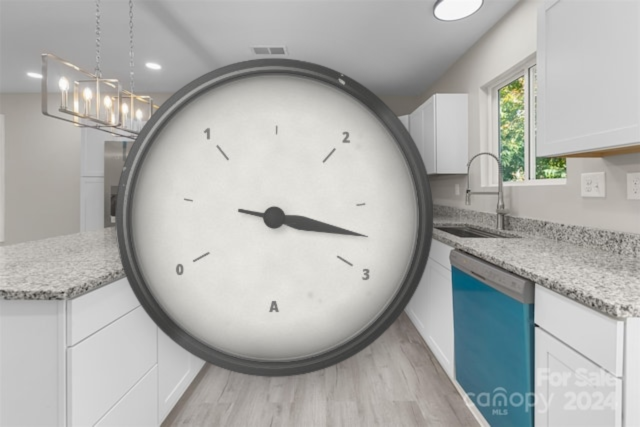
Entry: 2.75 A
